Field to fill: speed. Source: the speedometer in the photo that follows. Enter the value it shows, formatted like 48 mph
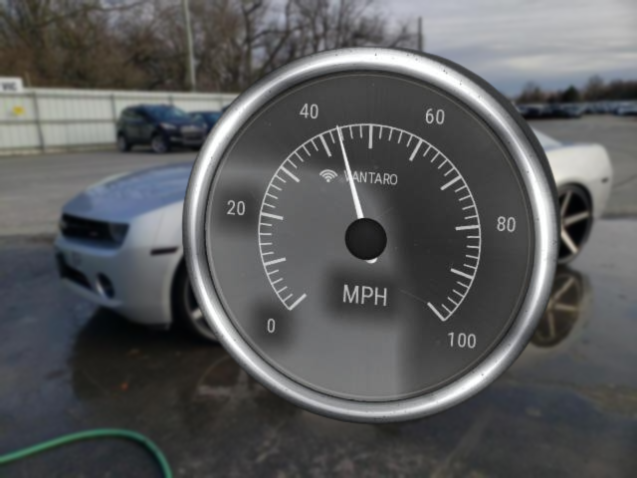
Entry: 44 mph
